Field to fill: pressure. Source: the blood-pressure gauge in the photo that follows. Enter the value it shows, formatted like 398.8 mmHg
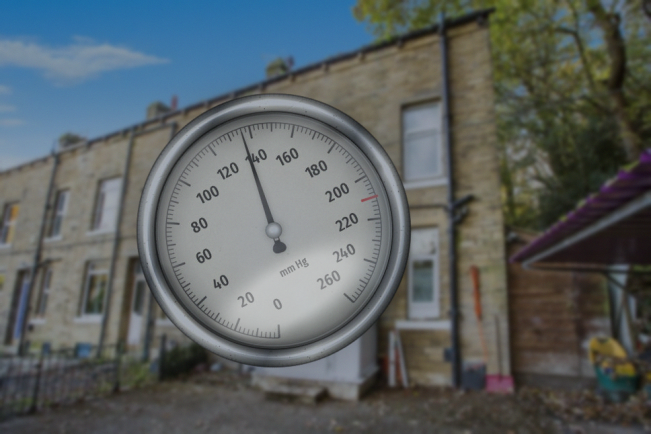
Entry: 136 mmHg
